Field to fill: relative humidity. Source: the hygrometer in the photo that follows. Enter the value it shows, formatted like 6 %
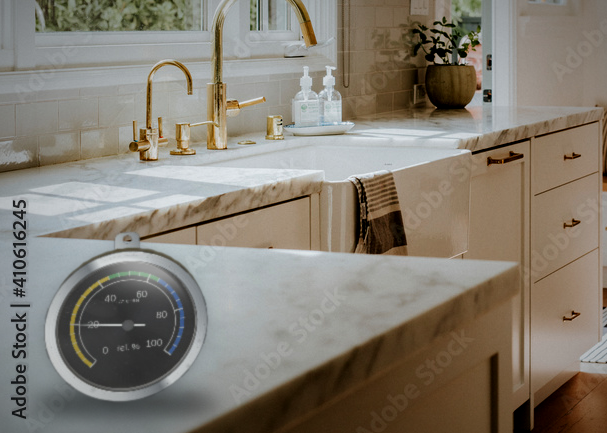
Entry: 20 %
